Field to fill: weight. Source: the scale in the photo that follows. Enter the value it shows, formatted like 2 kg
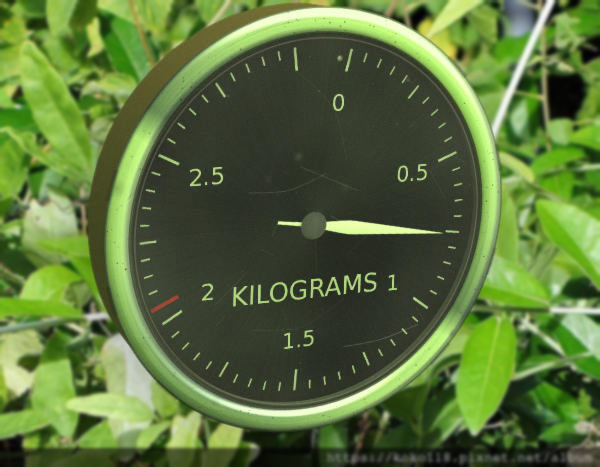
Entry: 0.75 kg
